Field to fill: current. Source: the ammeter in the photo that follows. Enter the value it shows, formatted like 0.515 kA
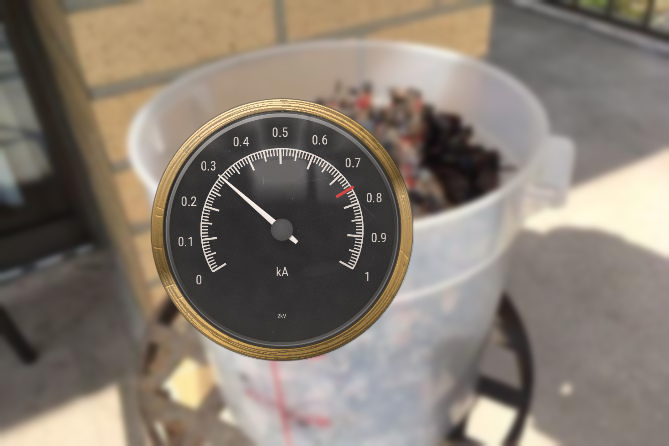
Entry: 0.3 kA
